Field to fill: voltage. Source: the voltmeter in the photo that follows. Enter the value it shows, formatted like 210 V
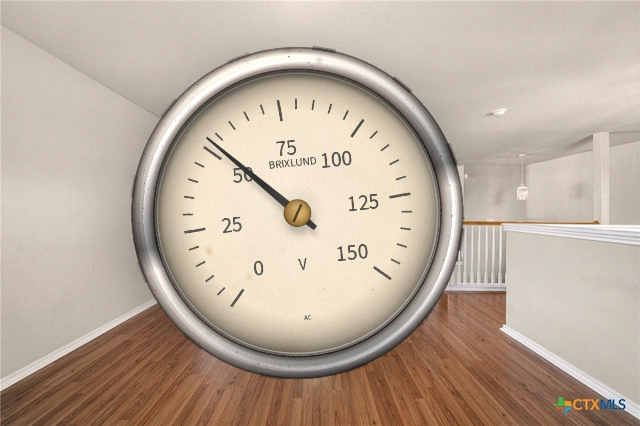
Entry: 52.5 V
